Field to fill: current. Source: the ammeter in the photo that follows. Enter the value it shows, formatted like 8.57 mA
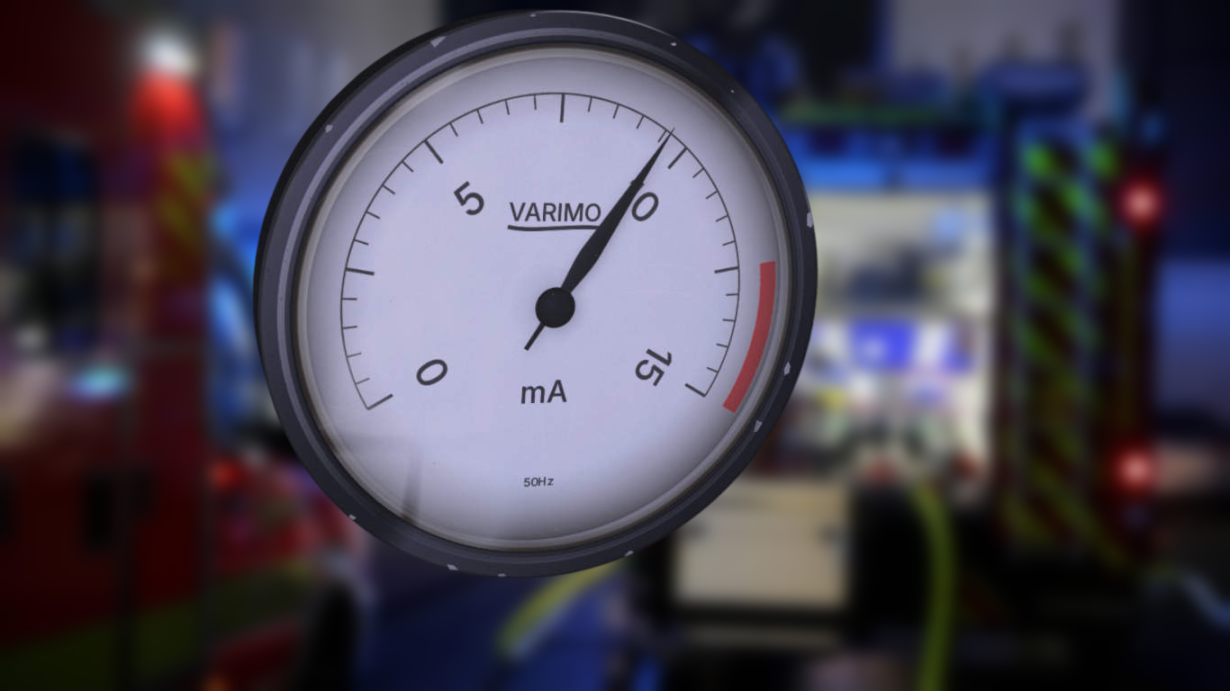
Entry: 9.5 mA
